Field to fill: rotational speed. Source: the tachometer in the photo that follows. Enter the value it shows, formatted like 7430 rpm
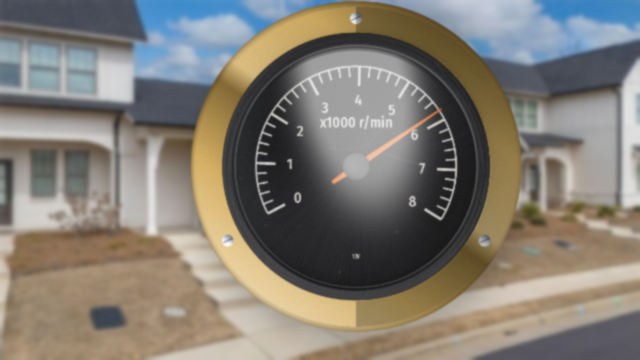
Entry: 5800 rpm
